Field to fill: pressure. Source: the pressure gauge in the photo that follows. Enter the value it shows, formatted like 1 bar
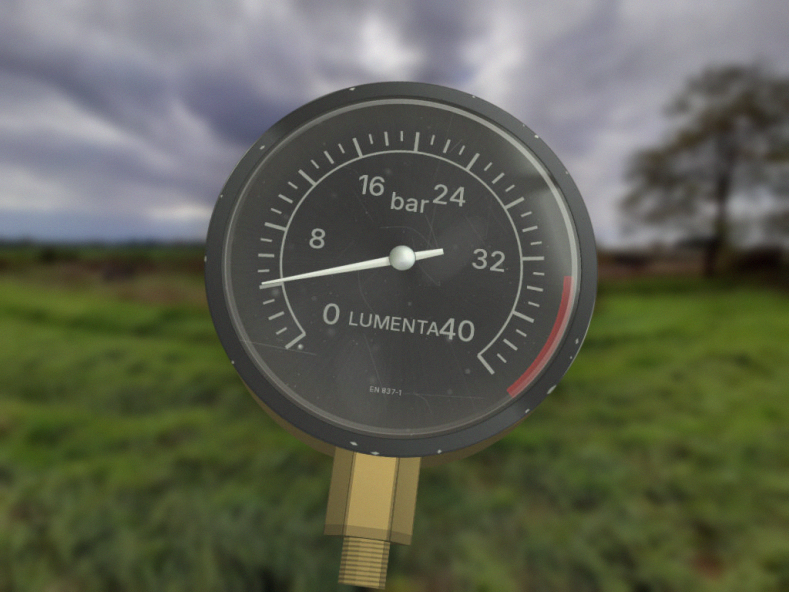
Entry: 4 bar
